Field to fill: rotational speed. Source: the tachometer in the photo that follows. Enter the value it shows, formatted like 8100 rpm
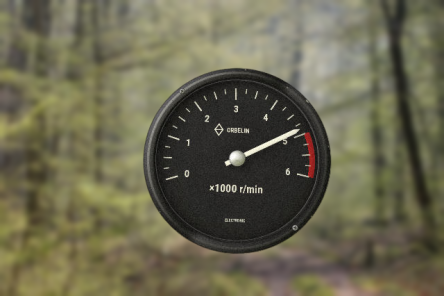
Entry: 4875 rpm
